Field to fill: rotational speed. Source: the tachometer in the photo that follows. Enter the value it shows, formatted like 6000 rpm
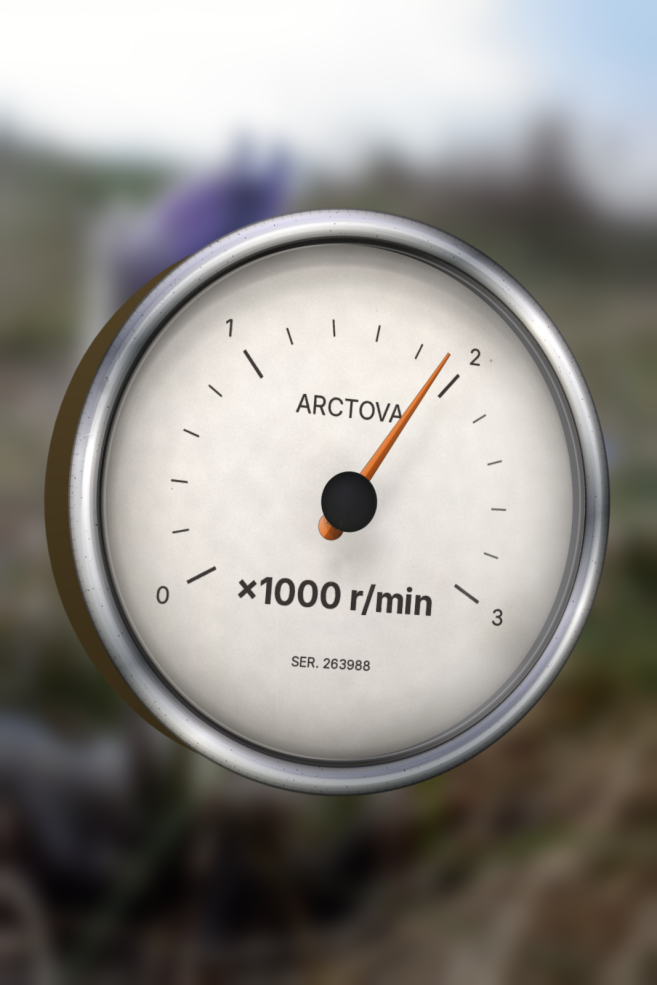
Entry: 1900 rpm
